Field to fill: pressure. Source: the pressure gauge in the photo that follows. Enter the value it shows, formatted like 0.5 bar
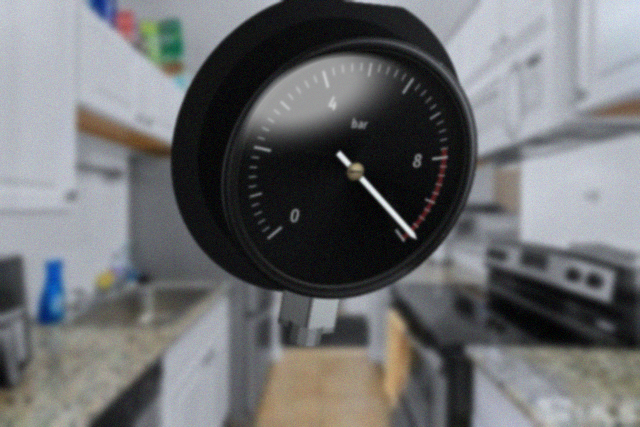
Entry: 9.8 bar
